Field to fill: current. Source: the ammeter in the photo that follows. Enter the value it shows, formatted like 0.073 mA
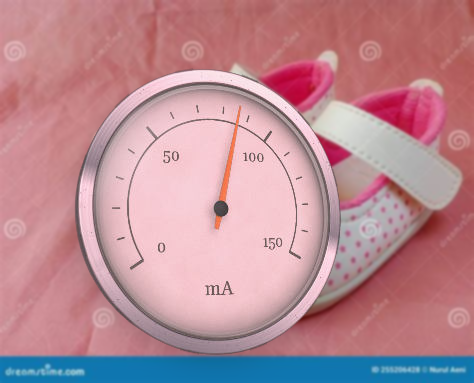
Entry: 85 mA
